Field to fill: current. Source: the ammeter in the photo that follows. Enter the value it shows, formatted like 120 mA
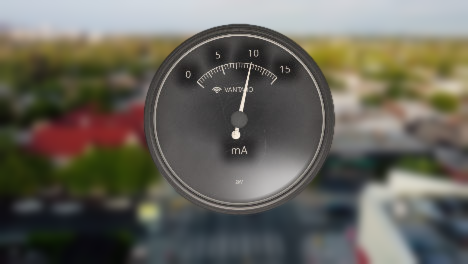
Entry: 10 mA
